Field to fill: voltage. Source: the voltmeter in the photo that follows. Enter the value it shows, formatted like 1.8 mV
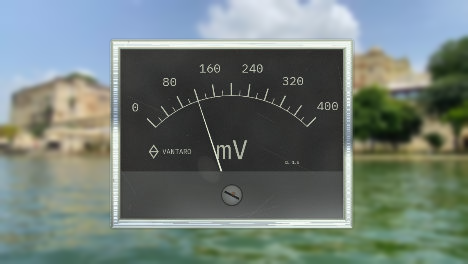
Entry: 120 mV
